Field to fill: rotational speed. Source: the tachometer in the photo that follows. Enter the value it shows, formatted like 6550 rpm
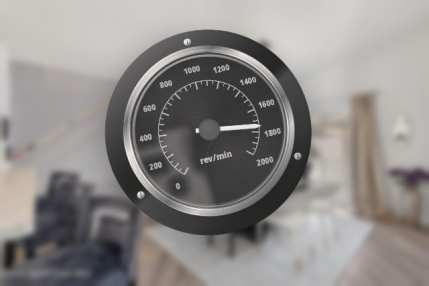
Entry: 1750 rpm
